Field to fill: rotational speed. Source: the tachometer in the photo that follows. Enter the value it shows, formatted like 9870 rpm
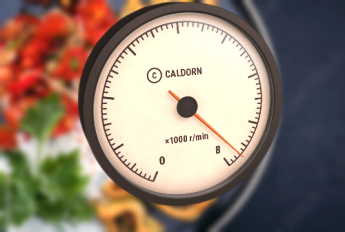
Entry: 7700 rpm
